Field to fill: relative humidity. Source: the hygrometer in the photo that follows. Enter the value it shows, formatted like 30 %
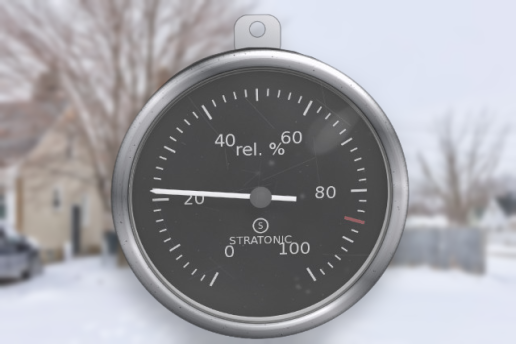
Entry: 22 %
